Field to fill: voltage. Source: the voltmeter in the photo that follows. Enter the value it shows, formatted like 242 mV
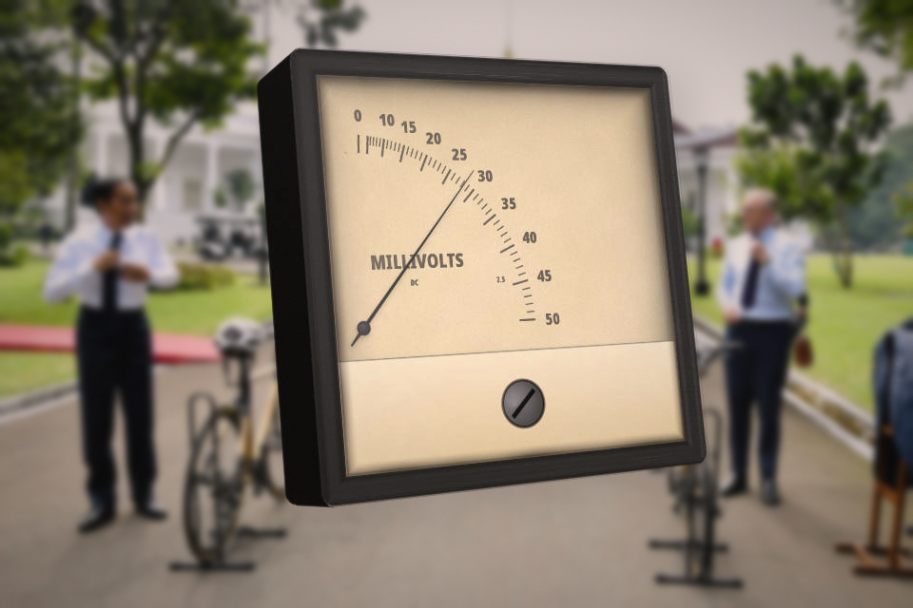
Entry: 28 mV
